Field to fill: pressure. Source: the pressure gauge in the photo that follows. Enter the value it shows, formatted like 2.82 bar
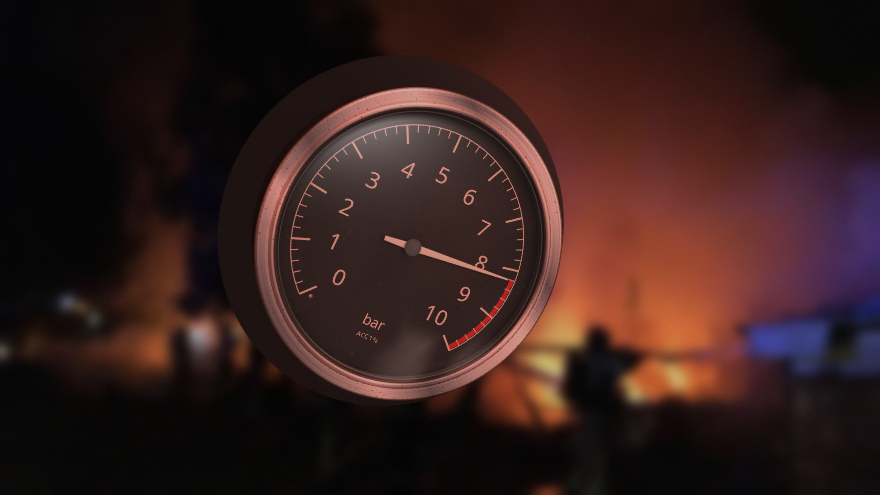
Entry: 8.2 bar
